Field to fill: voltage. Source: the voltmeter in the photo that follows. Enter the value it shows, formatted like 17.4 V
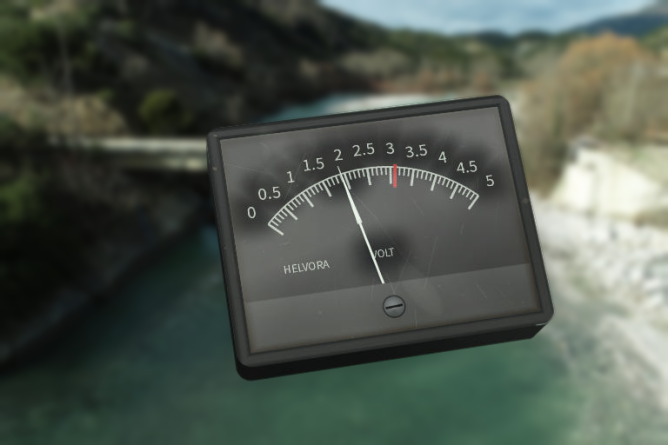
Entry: 1.9 V
